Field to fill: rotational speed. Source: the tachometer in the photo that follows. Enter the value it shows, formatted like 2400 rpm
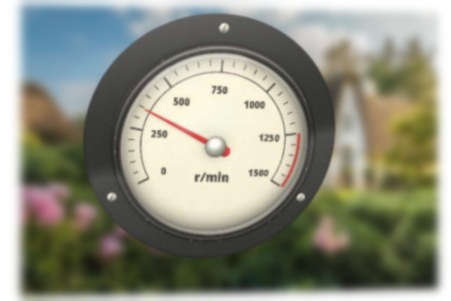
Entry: 350 rpm
